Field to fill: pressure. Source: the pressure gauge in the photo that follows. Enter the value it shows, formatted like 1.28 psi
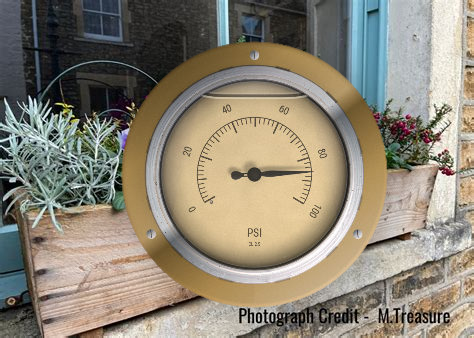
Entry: 86 psi
